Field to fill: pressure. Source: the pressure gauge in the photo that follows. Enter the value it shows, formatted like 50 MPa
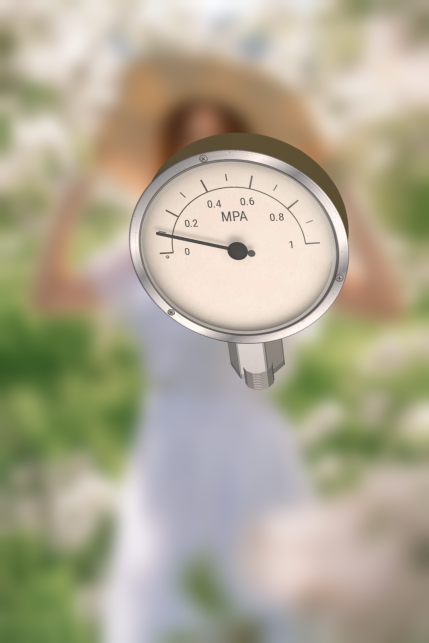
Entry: 0.1 MPa
